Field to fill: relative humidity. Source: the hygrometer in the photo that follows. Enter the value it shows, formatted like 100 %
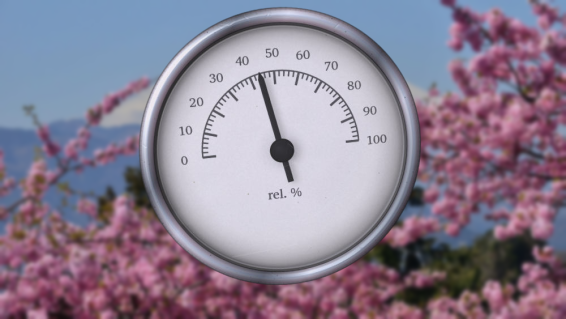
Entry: 44 %
